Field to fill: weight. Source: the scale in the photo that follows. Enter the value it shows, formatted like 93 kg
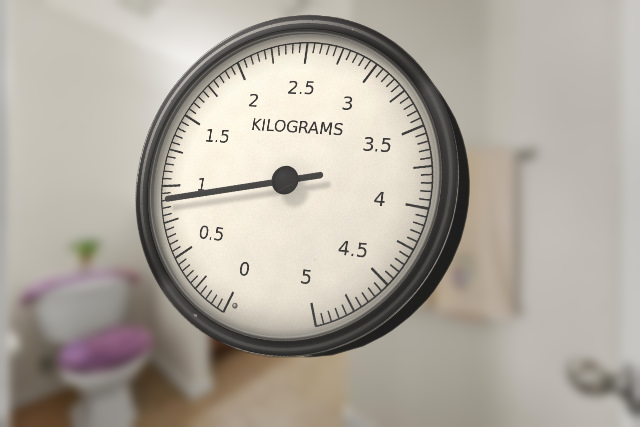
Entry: 0.9 kg
